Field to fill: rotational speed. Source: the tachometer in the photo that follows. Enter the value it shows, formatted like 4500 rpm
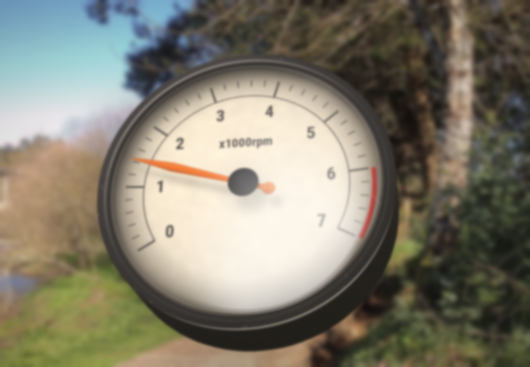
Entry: 1400 rpm
